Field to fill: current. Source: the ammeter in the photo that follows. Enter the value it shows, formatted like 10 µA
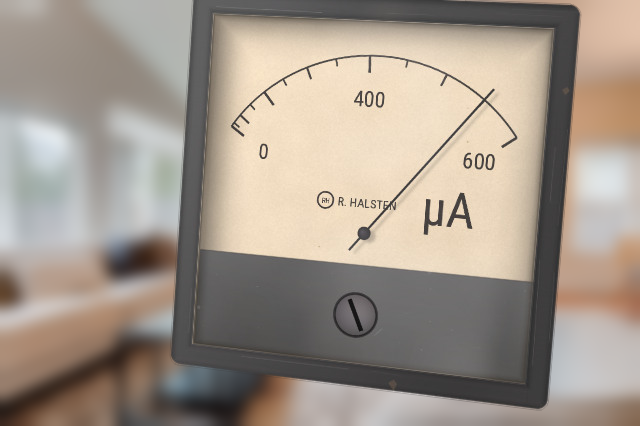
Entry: 550 µA
